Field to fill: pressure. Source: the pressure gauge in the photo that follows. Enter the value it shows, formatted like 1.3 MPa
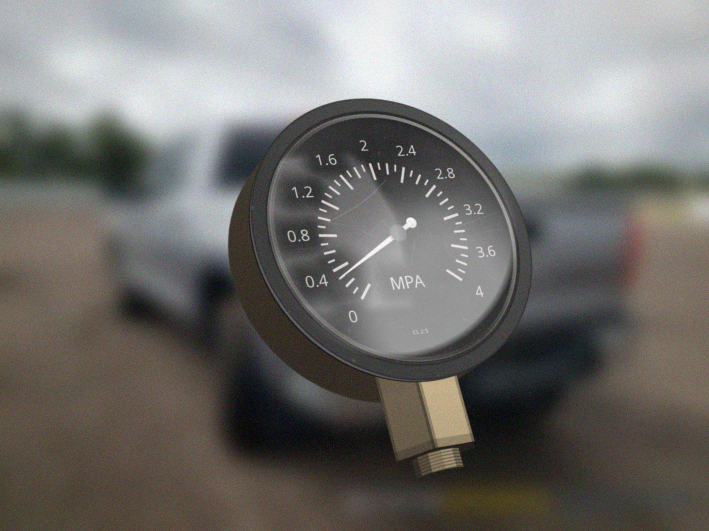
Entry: 0.3 MPa
